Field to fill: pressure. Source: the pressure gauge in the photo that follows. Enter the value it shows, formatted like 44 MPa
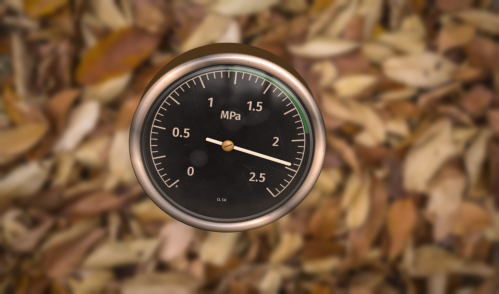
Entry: 2.2 MPa
